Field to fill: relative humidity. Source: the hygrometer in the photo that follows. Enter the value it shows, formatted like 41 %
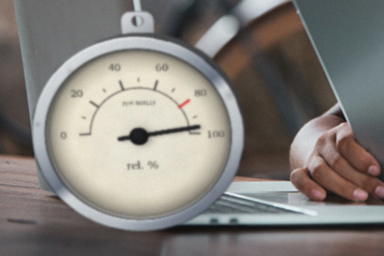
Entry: 95 %
